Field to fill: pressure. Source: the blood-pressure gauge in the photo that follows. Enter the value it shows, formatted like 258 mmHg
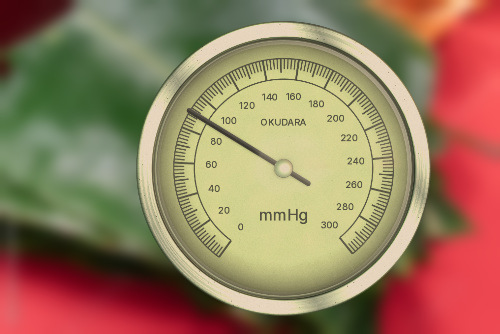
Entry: 90 mmHg
